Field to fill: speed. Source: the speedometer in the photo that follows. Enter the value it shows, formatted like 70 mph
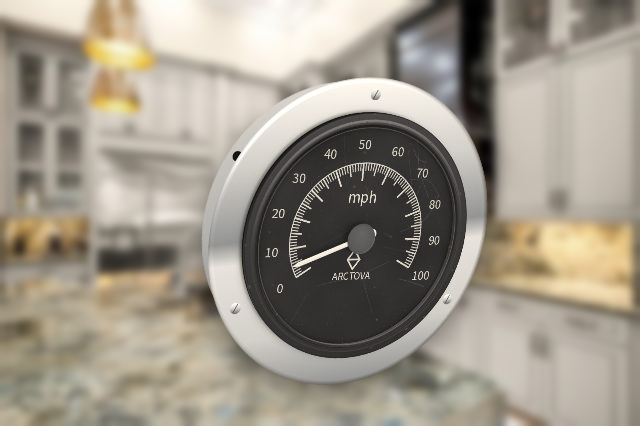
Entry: 5 mph
